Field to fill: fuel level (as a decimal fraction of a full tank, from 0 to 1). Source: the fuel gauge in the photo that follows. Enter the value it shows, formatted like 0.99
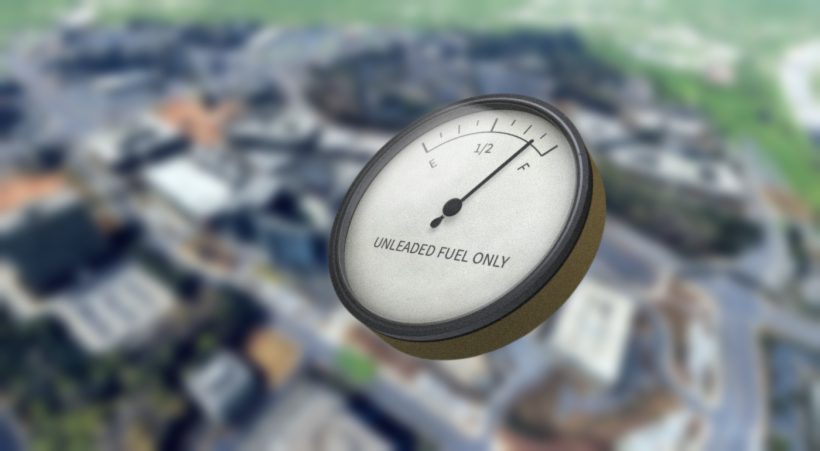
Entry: 0.875
